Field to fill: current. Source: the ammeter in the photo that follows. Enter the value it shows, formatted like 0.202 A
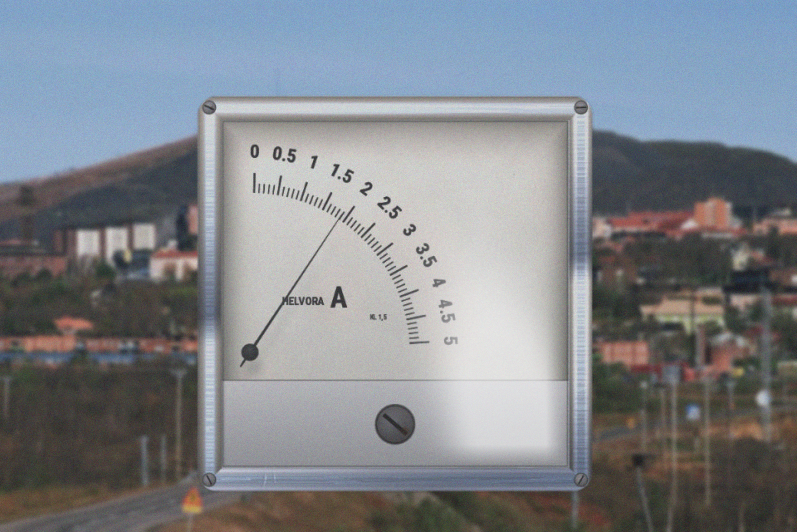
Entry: 1.9 A
